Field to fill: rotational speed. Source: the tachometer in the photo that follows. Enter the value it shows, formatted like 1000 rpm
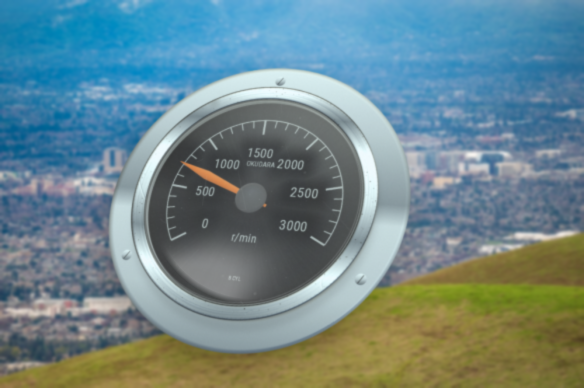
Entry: 700 rpm
